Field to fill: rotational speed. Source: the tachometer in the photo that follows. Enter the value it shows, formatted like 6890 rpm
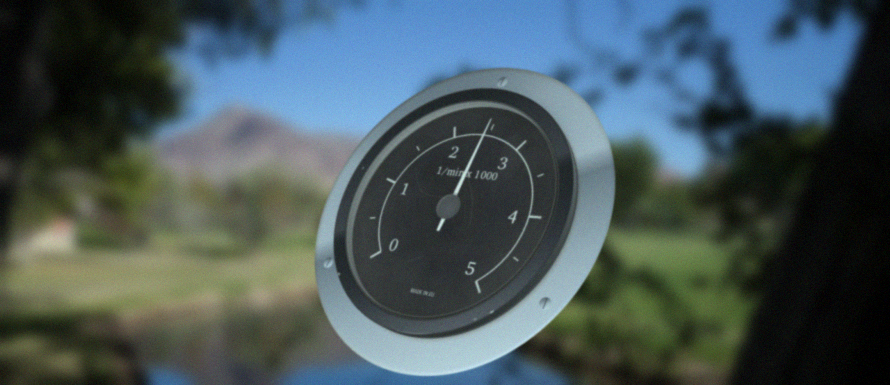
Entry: 2500 rpm
